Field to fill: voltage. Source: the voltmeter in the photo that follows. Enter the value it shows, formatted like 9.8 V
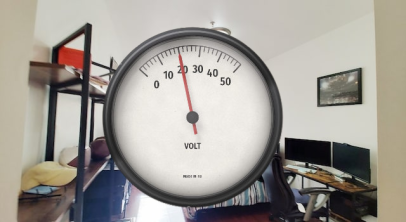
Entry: 20 V
